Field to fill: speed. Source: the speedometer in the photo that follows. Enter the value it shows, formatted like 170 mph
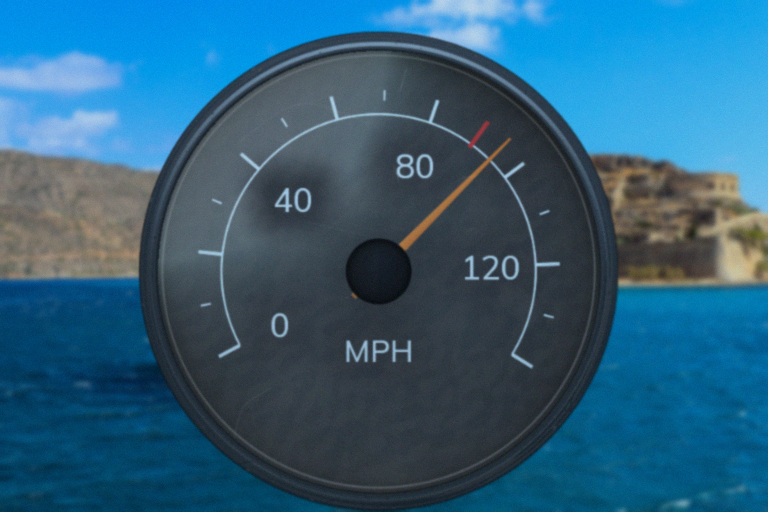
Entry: 95 mph
